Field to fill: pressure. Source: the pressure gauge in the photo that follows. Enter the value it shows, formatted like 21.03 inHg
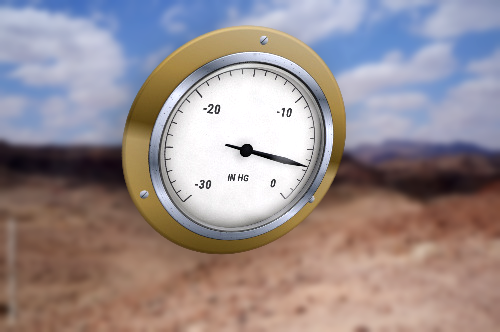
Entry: -3.5 inHg
